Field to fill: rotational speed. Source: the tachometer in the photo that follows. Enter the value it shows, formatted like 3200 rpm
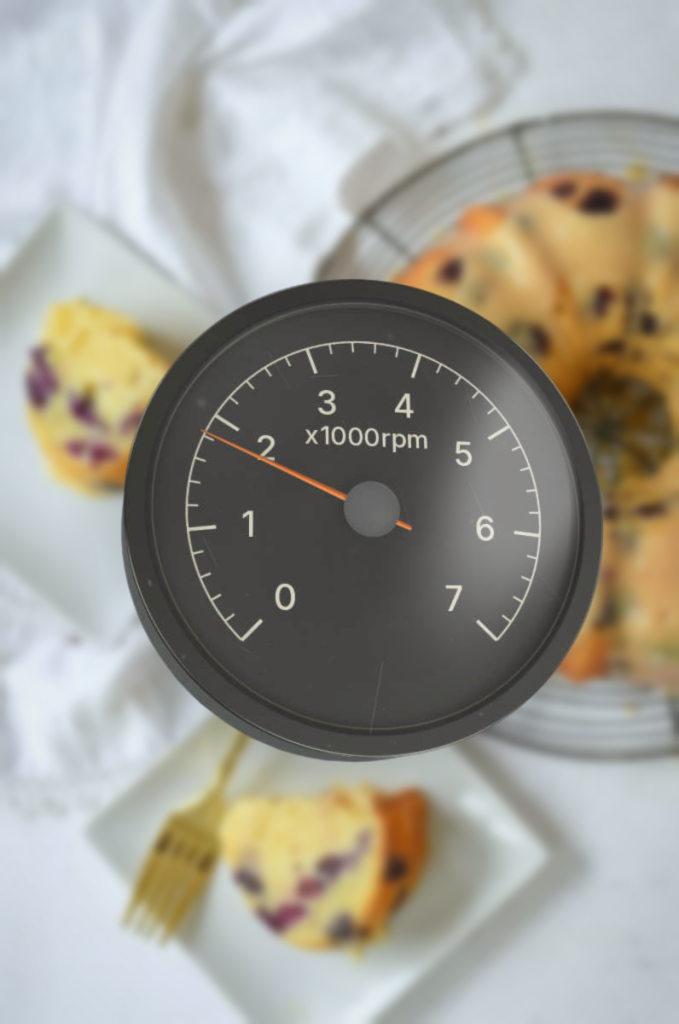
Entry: 1800 rpm
